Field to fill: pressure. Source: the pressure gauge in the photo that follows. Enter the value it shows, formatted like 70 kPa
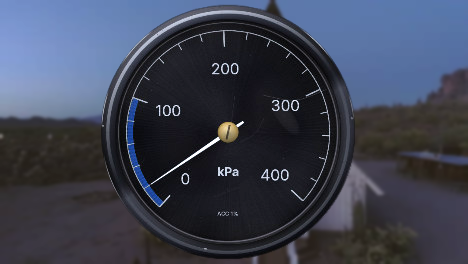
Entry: 20 kPa
